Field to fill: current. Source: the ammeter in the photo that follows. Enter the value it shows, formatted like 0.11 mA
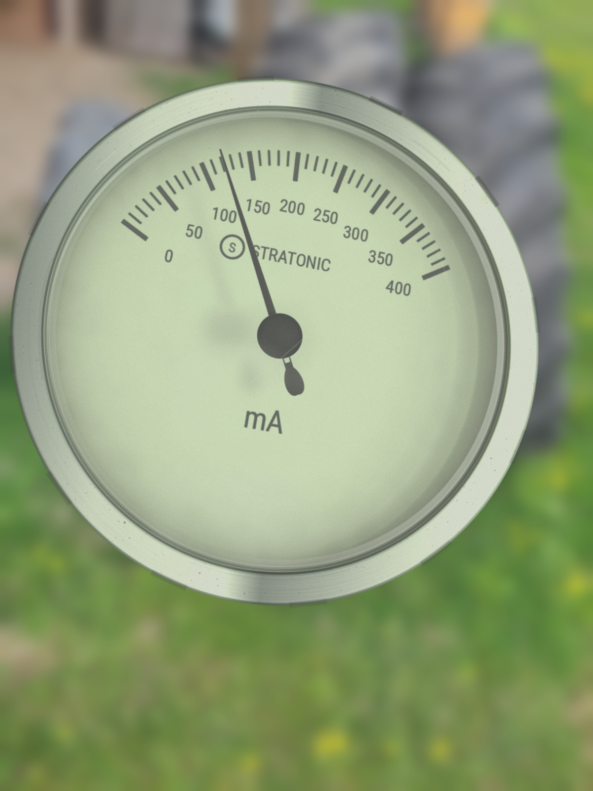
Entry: 120 mA
